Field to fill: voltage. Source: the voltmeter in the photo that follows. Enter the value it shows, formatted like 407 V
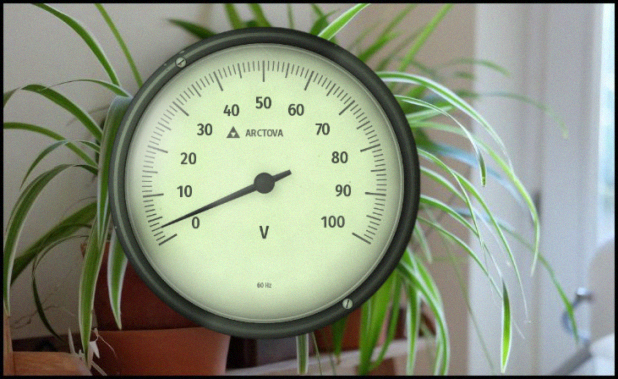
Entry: 3 V
